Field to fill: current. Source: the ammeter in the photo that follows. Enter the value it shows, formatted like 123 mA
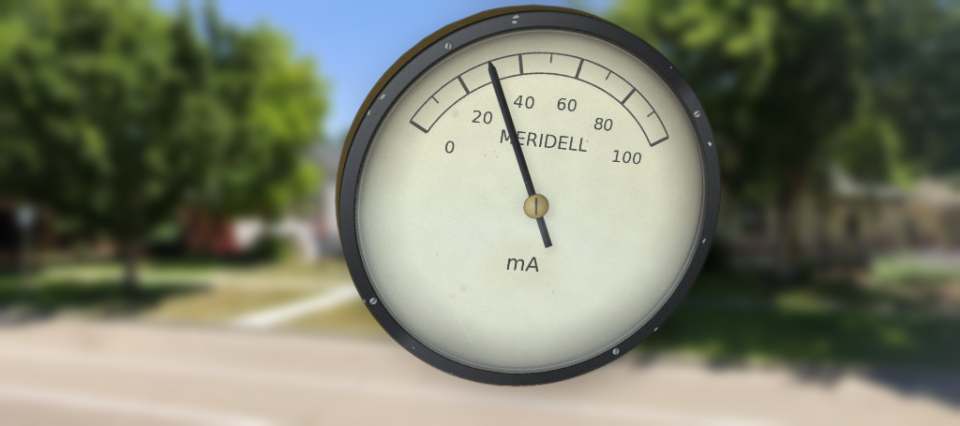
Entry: 30 mA
